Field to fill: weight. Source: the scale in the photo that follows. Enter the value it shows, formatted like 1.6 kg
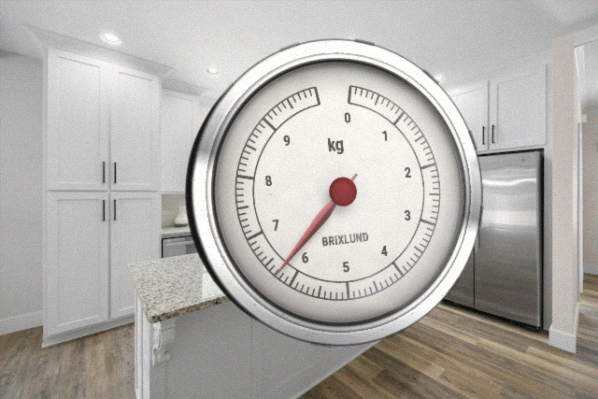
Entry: 6.3 kg
